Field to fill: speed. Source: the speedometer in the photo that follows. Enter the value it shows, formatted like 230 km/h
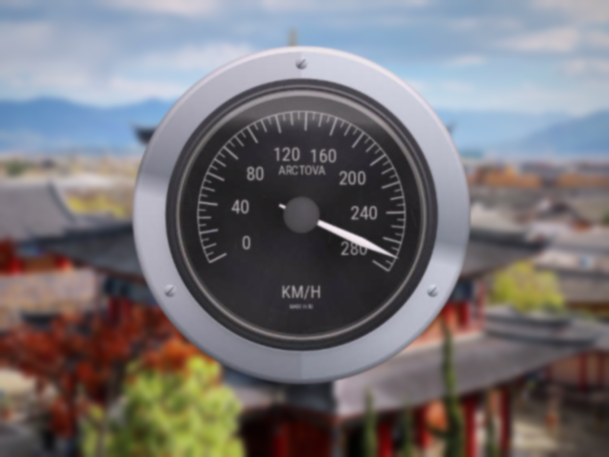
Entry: 270 km/h
